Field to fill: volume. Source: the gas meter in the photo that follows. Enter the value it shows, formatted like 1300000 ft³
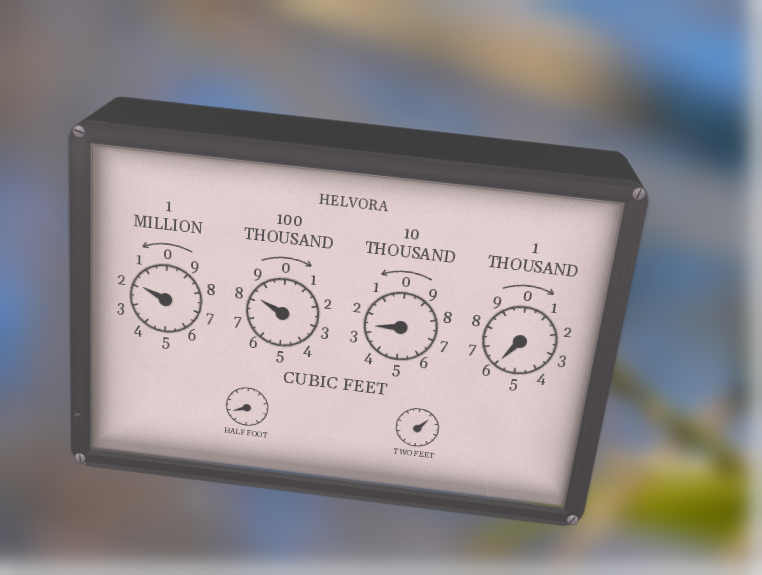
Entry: 182600 ft³
